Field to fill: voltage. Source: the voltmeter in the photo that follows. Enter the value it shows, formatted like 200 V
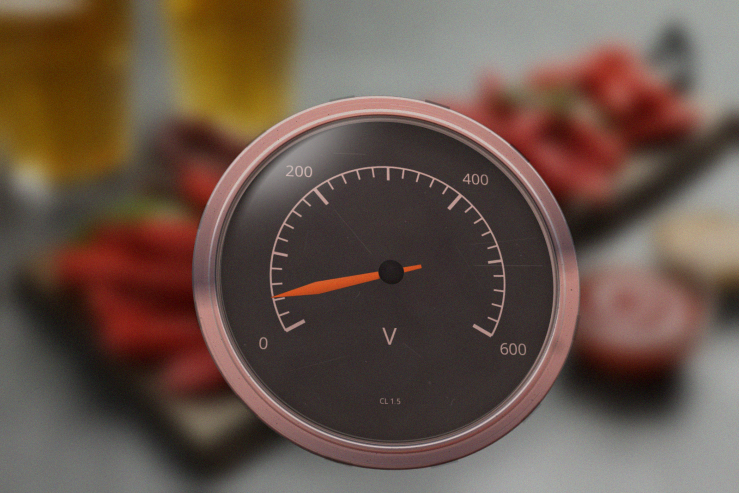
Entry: 40 V
